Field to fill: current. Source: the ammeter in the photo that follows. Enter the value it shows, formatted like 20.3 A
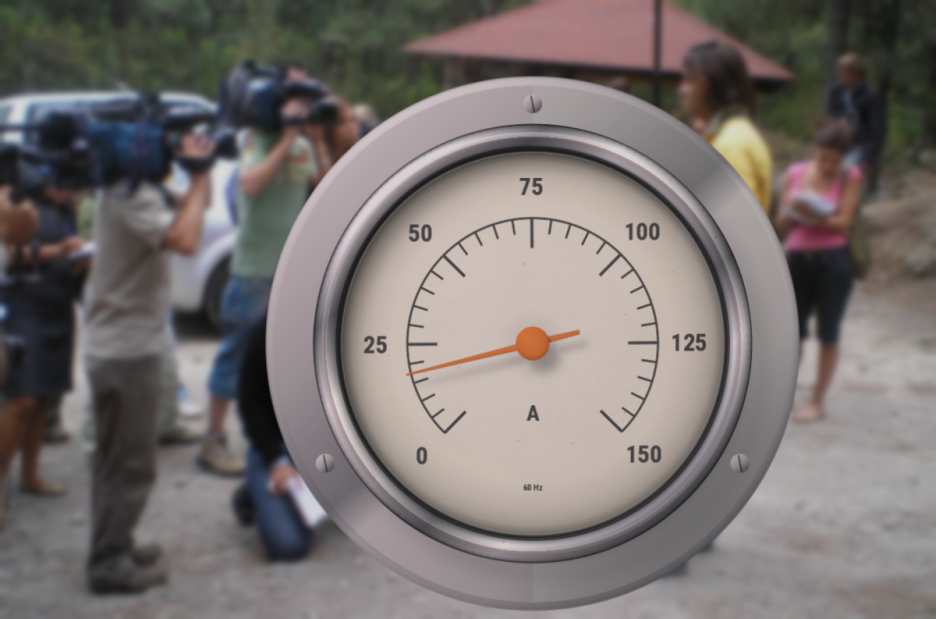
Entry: 17.5 A
